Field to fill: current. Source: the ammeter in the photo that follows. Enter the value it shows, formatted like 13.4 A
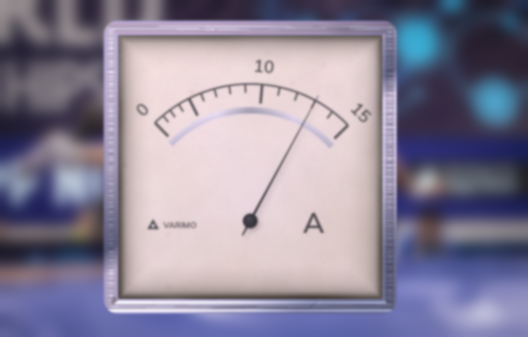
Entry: 13 A
